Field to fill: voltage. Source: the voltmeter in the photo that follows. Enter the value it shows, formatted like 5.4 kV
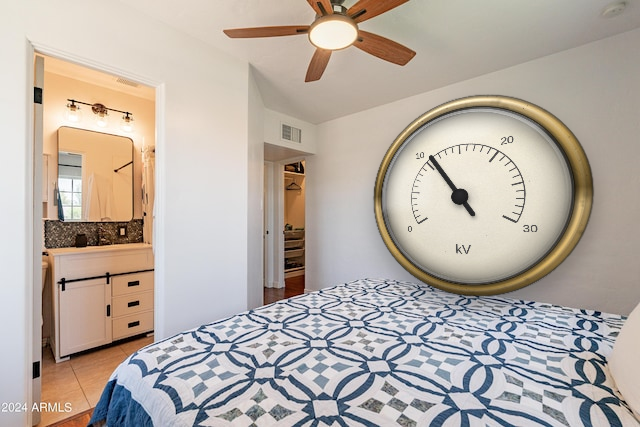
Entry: 11 kV
